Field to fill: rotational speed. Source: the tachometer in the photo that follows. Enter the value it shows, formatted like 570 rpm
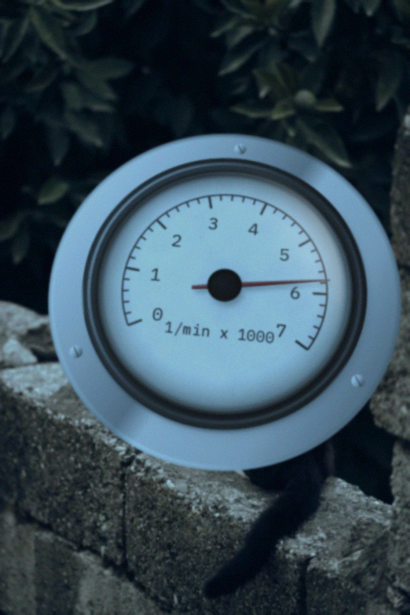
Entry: 5800 rpm
